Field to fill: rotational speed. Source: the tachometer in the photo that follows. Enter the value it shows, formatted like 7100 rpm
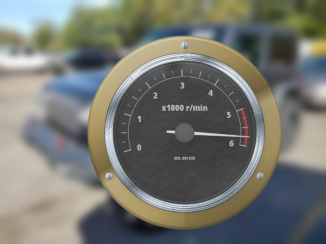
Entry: 5750 rpm
